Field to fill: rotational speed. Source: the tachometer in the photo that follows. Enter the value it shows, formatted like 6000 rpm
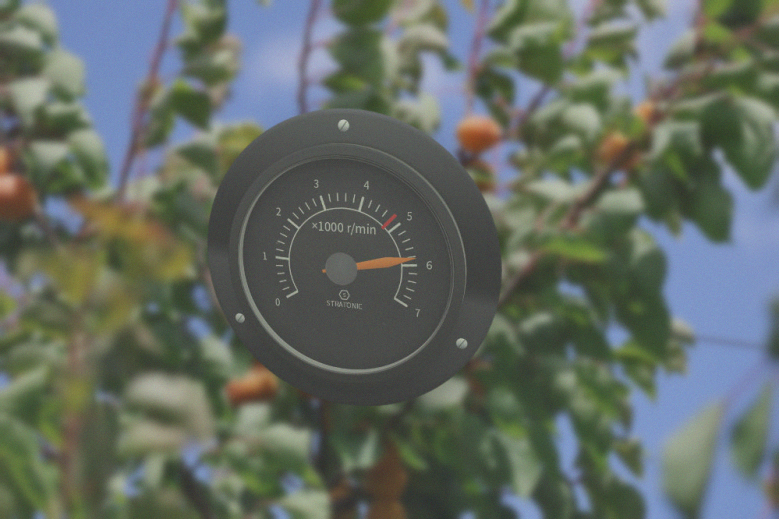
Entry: 5800 rpm
